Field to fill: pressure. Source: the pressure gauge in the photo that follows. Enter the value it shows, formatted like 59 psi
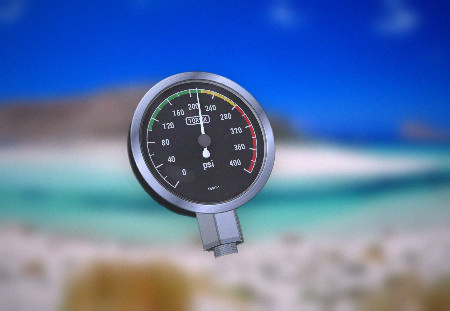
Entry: 210 psi
